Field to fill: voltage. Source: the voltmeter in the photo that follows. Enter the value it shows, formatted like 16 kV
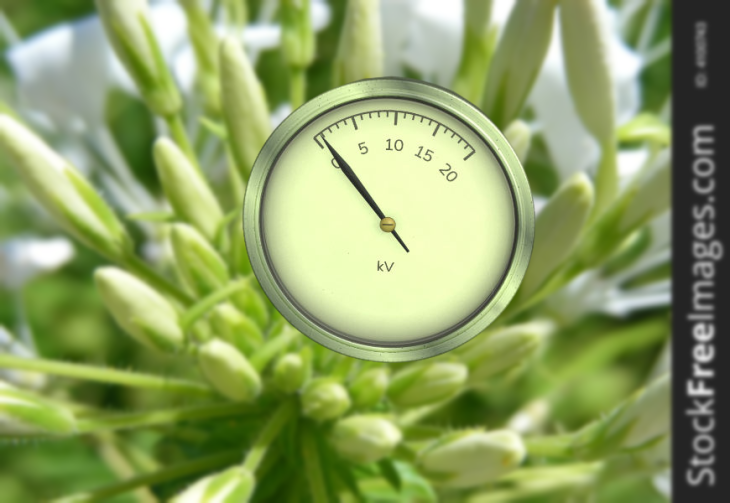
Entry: 1 kV
